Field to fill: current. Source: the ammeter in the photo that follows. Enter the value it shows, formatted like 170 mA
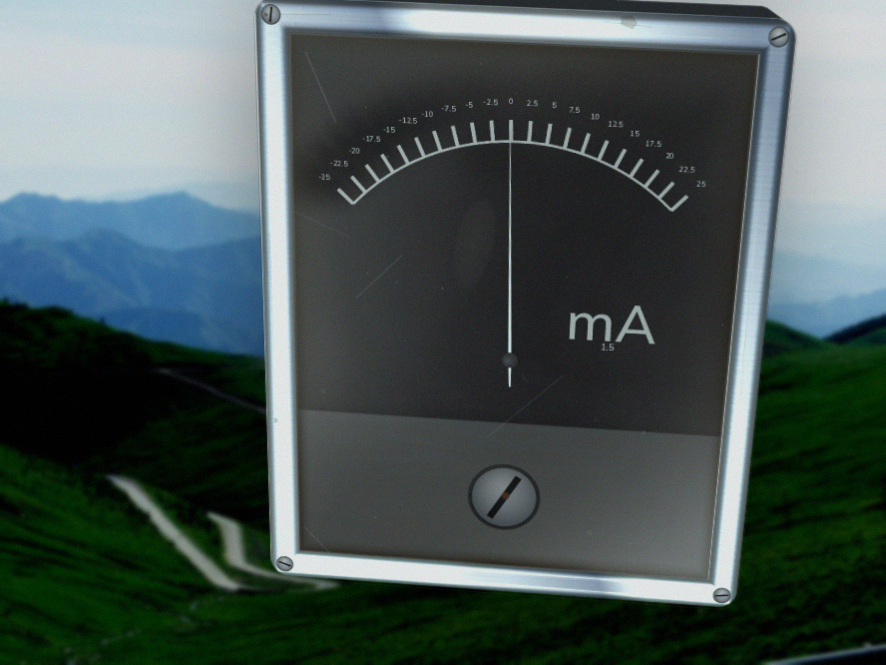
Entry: 0 mA
